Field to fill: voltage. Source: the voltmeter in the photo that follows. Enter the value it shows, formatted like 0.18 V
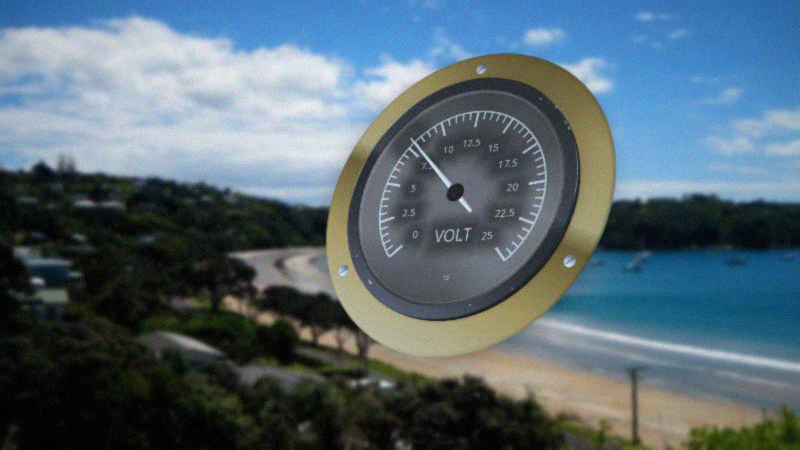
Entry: 8 V
